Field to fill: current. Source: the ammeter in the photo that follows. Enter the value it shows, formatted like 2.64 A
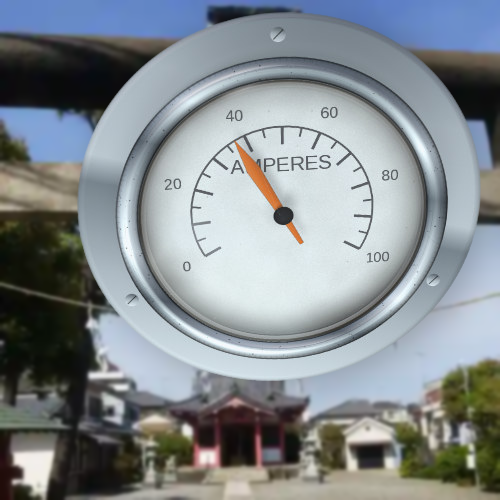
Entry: 37.5 A
